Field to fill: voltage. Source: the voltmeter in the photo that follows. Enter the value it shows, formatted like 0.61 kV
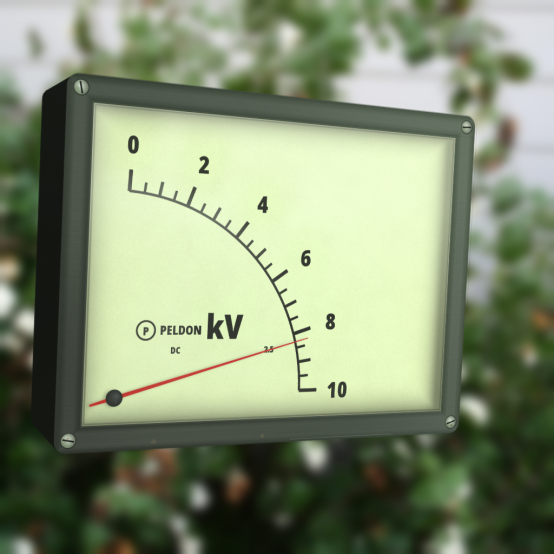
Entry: 8.25 kV
